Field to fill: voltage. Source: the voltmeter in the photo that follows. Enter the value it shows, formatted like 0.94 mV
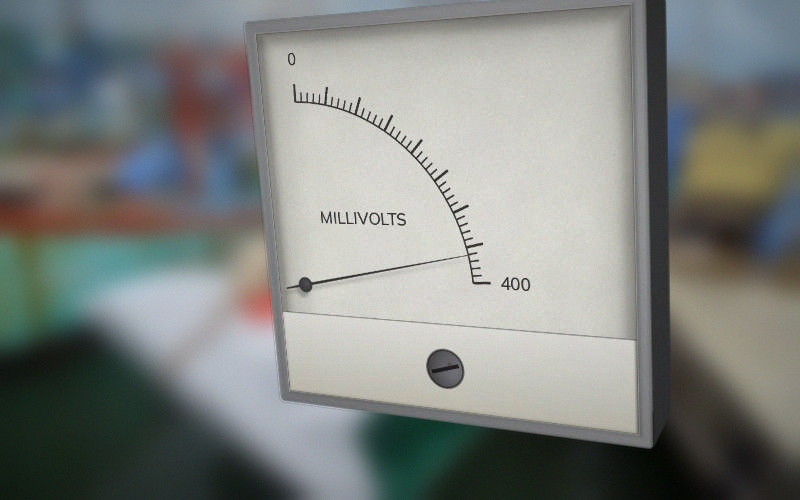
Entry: 360 mV
